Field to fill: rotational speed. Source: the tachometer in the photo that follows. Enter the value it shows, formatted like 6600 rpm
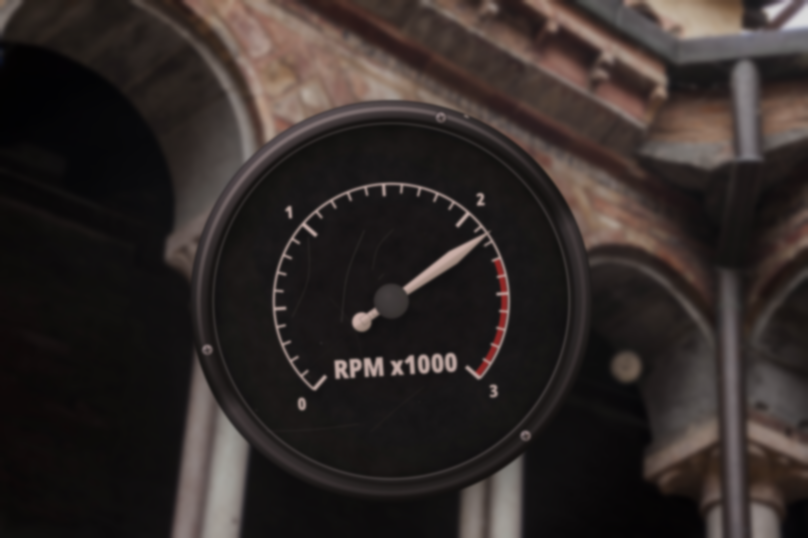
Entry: 2150 rpm
